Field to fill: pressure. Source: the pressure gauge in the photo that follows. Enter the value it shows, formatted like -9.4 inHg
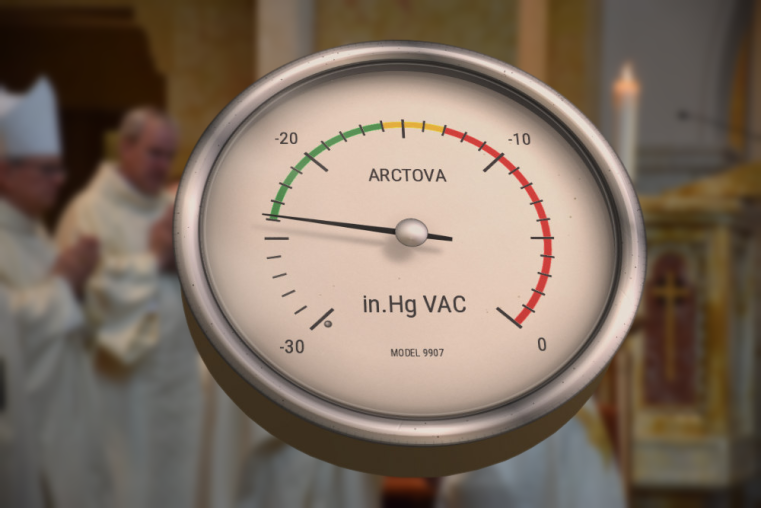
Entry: -24 inHg
